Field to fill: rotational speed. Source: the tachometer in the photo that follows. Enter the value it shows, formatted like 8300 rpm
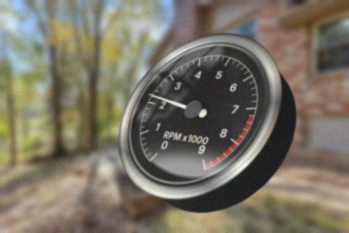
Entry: 2200 rpm
